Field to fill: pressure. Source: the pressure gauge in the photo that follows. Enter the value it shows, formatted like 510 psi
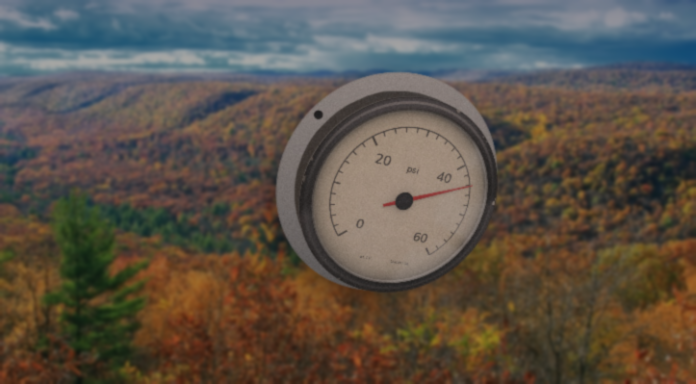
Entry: 44 psi
